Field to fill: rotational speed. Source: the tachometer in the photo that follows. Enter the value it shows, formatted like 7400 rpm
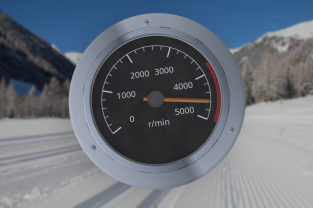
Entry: 4600 rpm
